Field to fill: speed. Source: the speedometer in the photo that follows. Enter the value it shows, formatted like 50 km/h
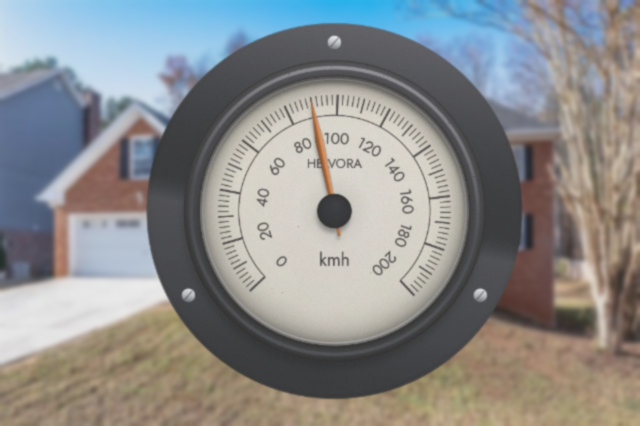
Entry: 90 km/h
